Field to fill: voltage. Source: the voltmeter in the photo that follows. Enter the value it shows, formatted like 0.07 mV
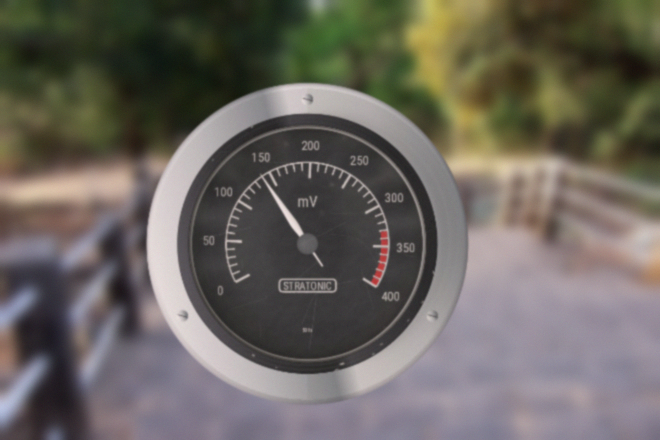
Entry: 140 mV
